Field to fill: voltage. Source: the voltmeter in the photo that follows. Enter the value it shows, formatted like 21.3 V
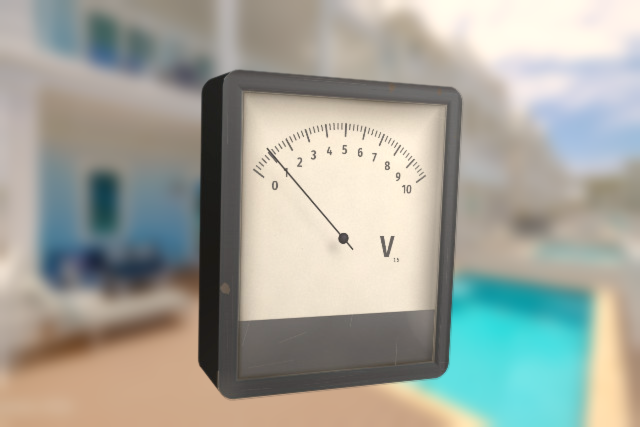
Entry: 1 V
